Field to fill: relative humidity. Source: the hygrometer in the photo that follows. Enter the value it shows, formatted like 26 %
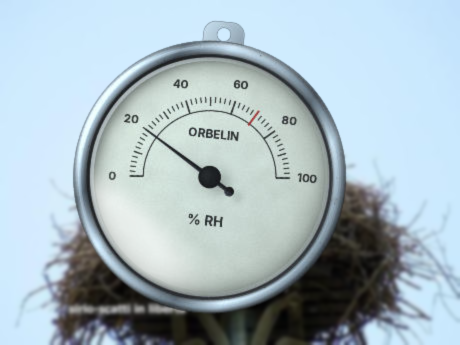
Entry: 20 %
